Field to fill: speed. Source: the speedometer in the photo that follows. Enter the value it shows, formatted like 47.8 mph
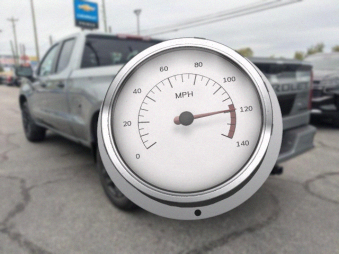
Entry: 120 mph
